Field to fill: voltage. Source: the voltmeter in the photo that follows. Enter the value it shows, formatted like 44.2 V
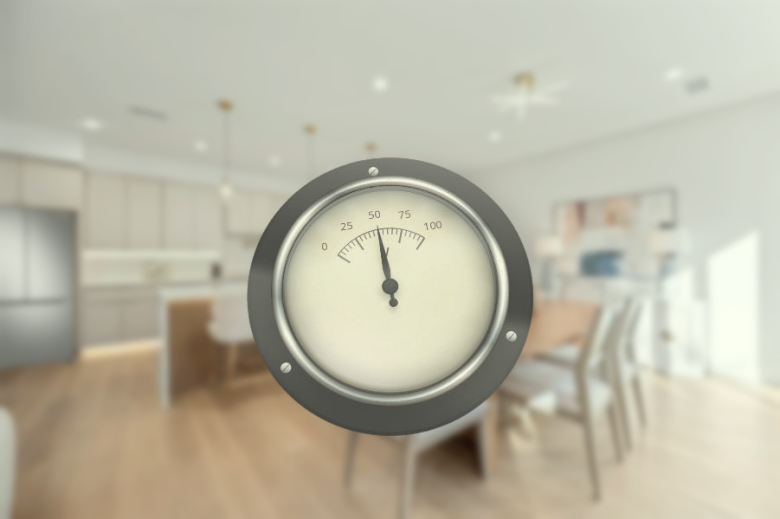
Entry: 50 V
